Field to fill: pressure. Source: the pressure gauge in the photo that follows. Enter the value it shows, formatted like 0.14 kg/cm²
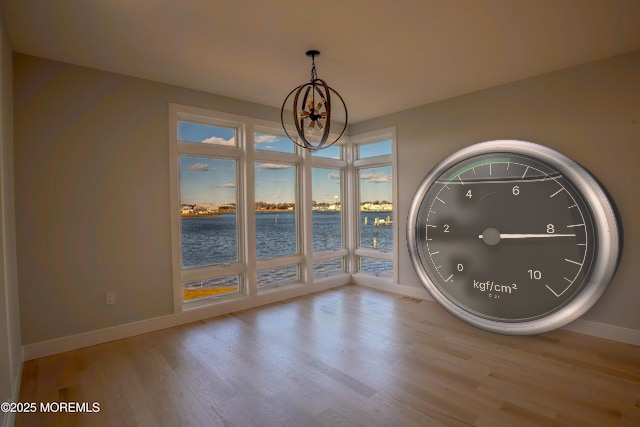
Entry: 8.25 kg/cm²
